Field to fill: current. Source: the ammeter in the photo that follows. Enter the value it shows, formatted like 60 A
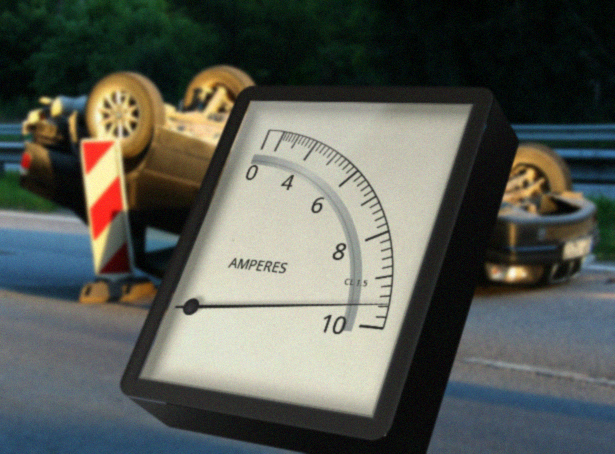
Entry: 9.6 A
